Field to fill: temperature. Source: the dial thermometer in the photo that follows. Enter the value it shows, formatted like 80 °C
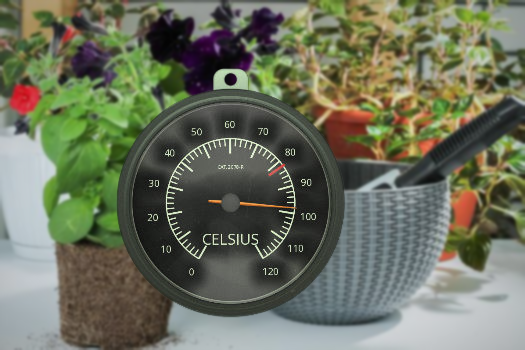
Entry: 98 °C
